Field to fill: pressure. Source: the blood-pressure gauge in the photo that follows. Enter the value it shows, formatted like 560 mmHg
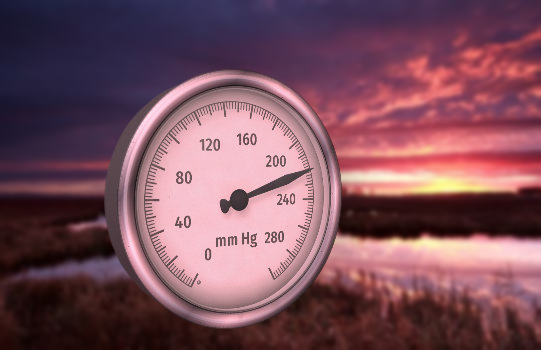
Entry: 220 mmHg
